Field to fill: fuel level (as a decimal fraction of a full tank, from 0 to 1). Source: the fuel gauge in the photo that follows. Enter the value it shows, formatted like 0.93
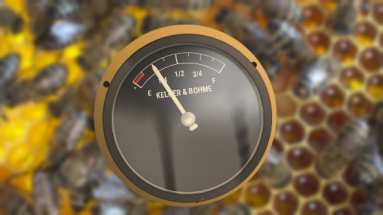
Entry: 0.25
